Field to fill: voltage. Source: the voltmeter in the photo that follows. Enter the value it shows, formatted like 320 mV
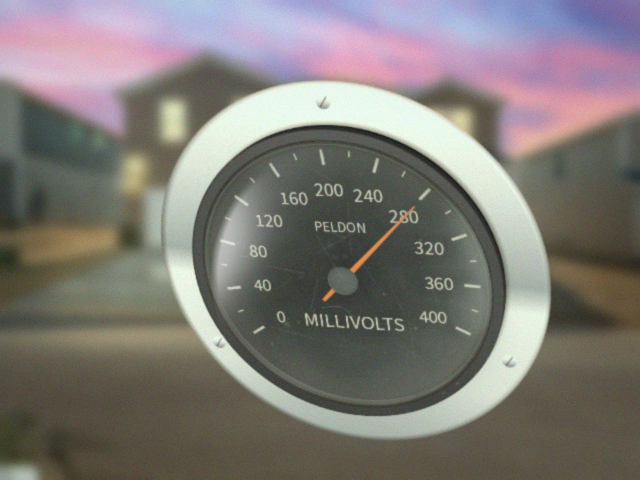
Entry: 280 mV
